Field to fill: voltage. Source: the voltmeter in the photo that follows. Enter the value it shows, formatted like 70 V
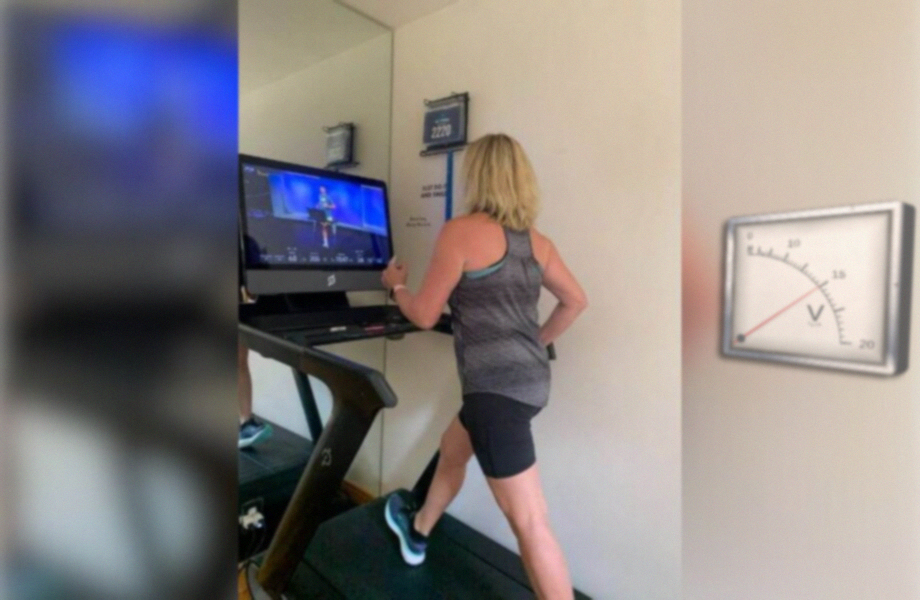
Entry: 15 V
